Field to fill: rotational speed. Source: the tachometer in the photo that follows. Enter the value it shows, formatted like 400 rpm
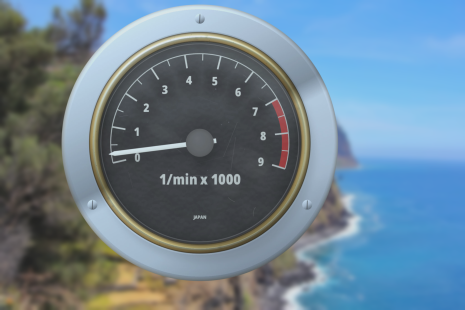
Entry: 250 rpm
